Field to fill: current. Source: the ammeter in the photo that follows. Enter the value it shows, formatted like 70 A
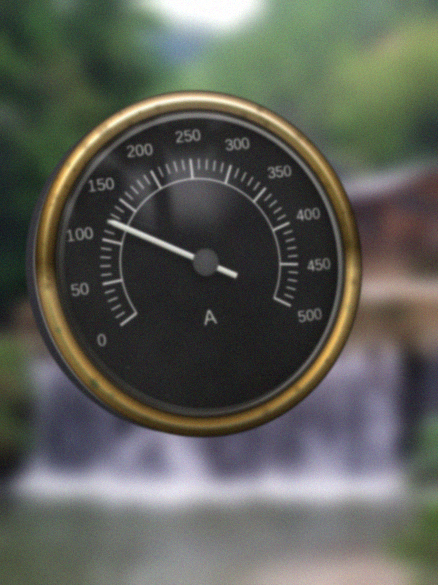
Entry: 120 A
